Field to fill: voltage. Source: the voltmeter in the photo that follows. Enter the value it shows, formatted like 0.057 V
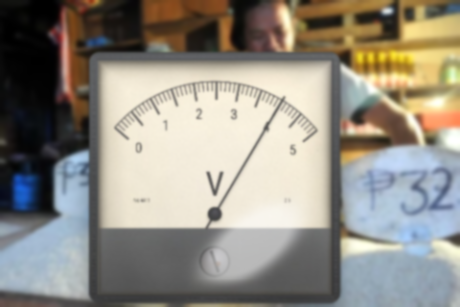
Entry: 4 V
